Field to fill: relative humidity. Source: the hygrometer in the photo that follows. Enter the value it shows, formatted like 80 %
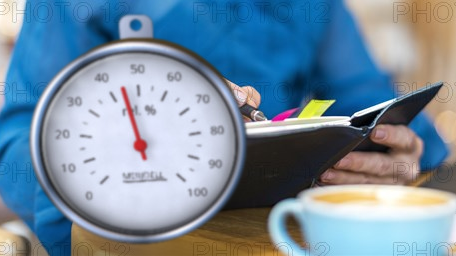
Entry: 45 %
